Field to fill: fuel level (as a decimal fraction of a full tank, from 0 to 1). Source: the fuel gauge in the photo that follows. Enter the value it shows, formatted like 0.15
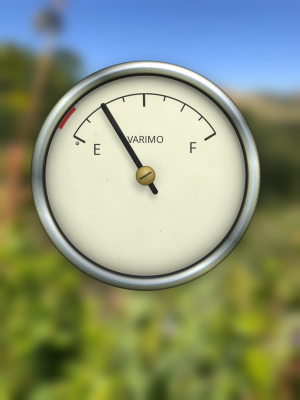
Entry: 0.25
